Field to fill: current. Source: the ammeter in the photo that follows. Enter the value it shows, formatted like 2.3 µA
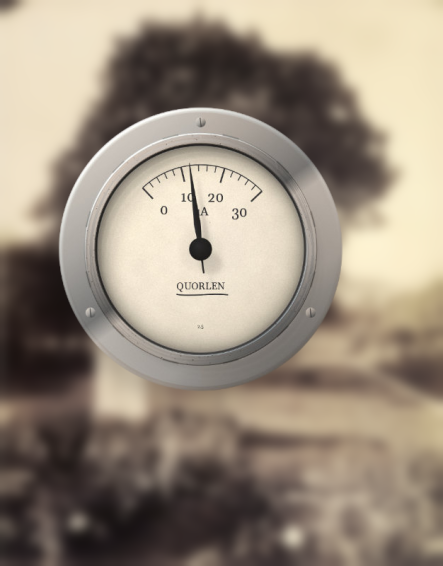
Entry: 12 µA
